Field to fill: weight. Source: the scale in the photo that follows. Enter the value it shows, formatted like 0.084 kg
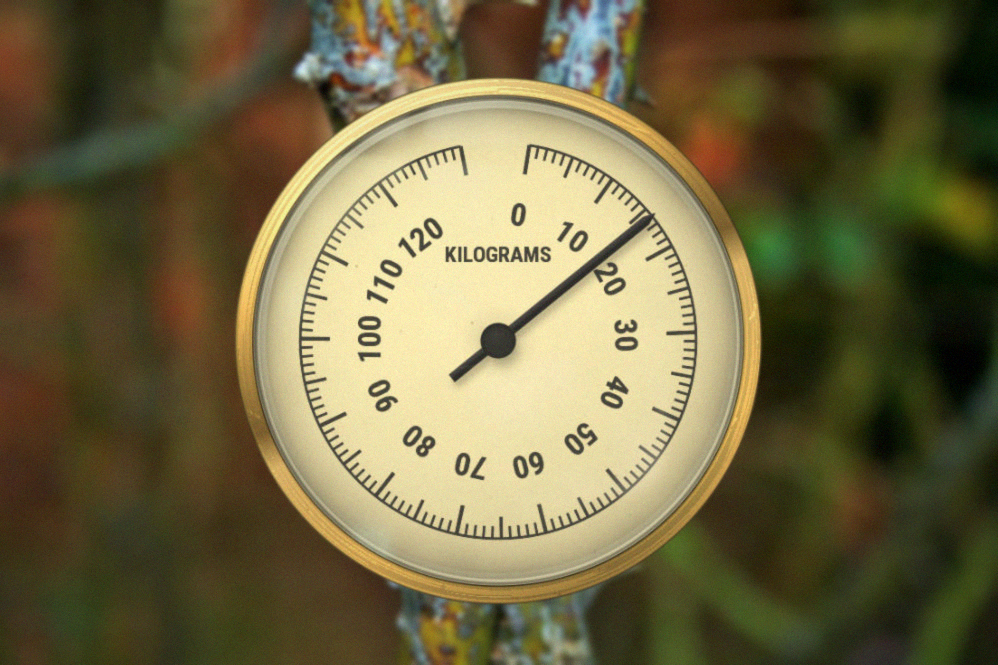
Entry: 16 kg
